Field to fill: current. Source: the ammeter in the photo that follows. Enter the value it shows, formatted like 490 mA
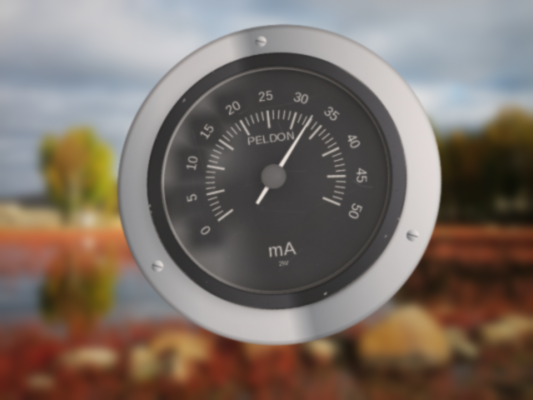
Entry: 33 mA
